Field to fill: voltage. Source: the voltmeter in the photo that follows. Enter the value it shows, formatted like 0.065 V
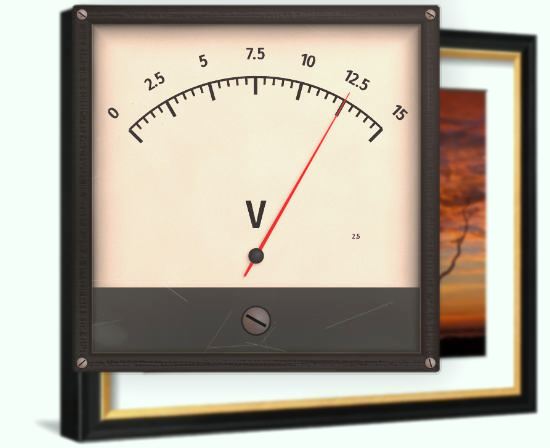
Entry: 12.5 V
